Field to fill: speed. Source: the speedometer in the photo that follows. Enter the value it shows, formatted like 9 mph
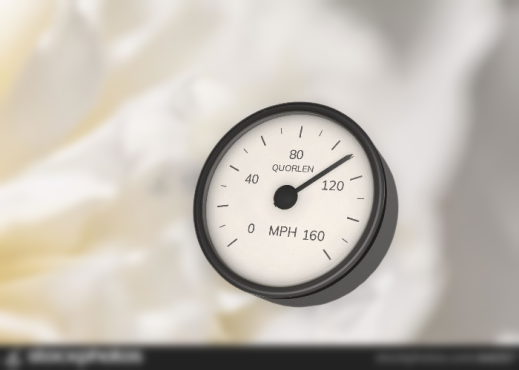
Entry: 110 mph
